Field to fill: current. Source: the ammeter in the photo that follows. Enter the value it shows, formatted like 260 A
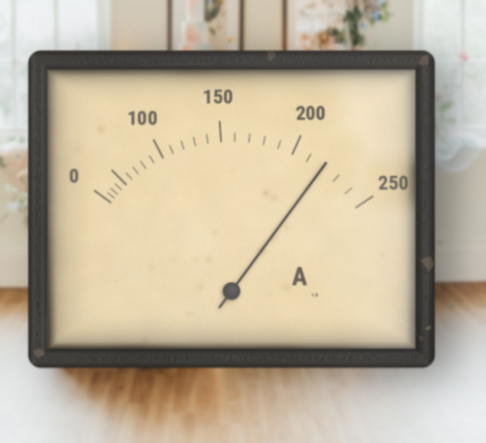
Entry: 220 A
